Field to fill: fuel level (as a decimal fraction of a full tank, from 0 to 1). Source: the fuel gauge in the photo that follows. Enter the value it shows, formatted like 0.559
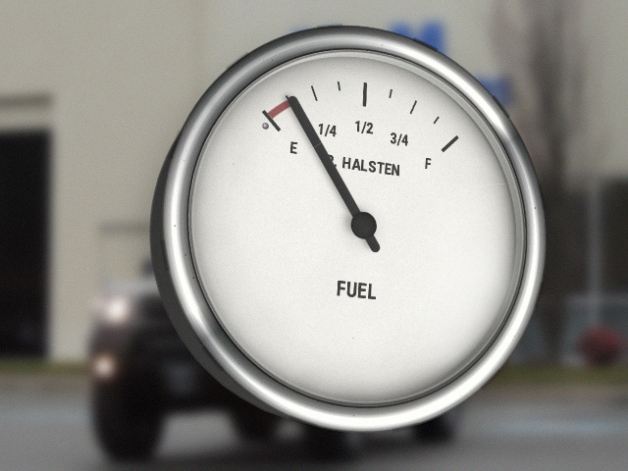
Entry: 0.125
